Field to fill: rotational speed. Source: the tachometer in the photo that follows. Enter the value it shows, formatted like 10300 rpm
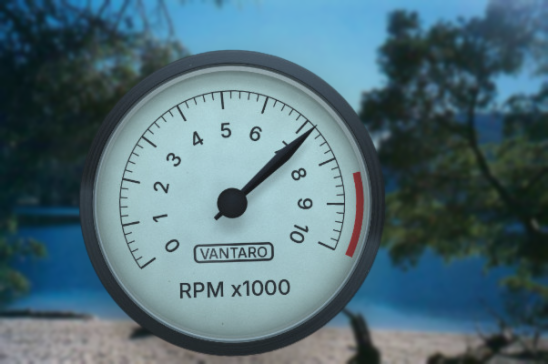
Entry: 7200 rpm
